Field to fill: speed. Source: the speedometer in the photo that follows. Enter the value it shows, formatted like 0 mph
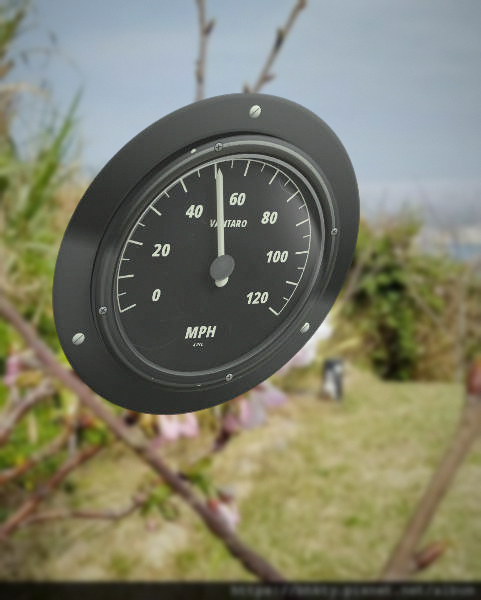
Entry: 50 mph
